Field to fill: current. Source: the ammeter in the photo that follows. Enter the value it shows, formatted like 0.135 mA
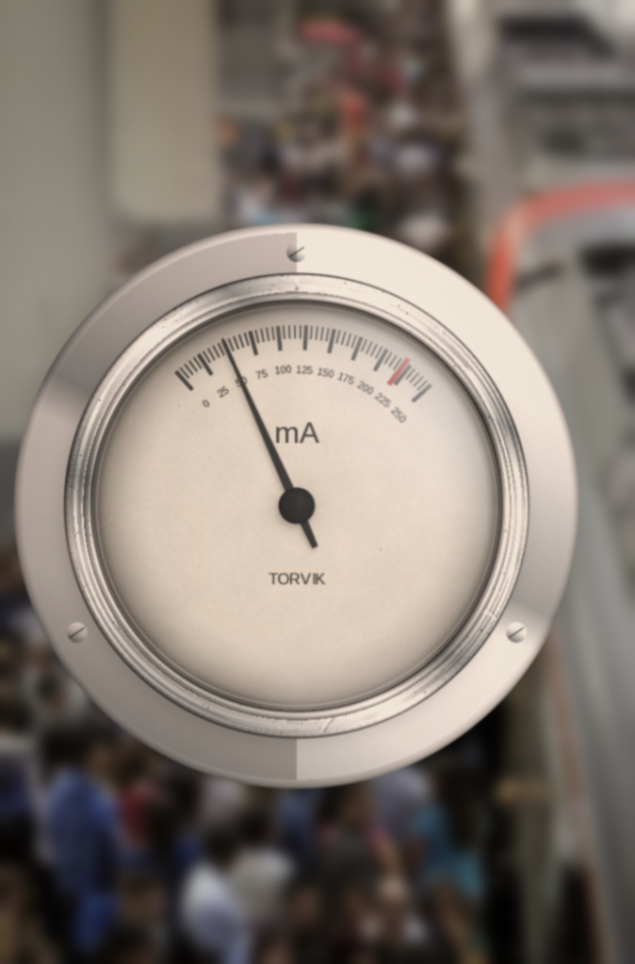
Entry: 50 mA
